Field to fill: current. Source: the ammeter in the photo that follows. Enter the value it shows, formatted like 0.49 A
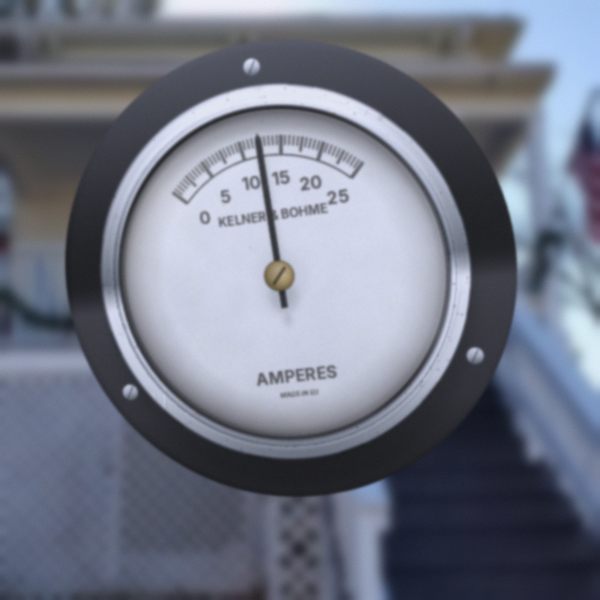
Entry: 12.5 A
